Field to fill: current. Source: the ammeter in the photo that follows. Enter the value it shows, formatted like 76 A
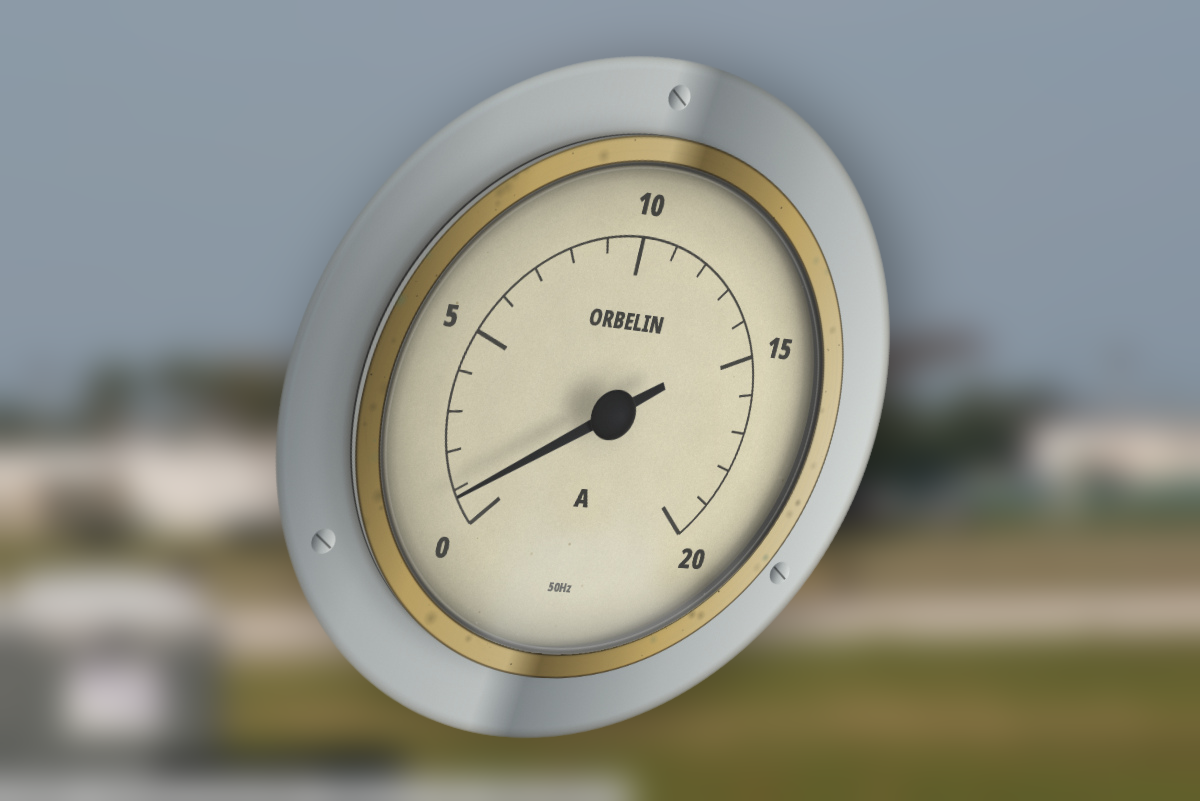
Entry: 1 A
